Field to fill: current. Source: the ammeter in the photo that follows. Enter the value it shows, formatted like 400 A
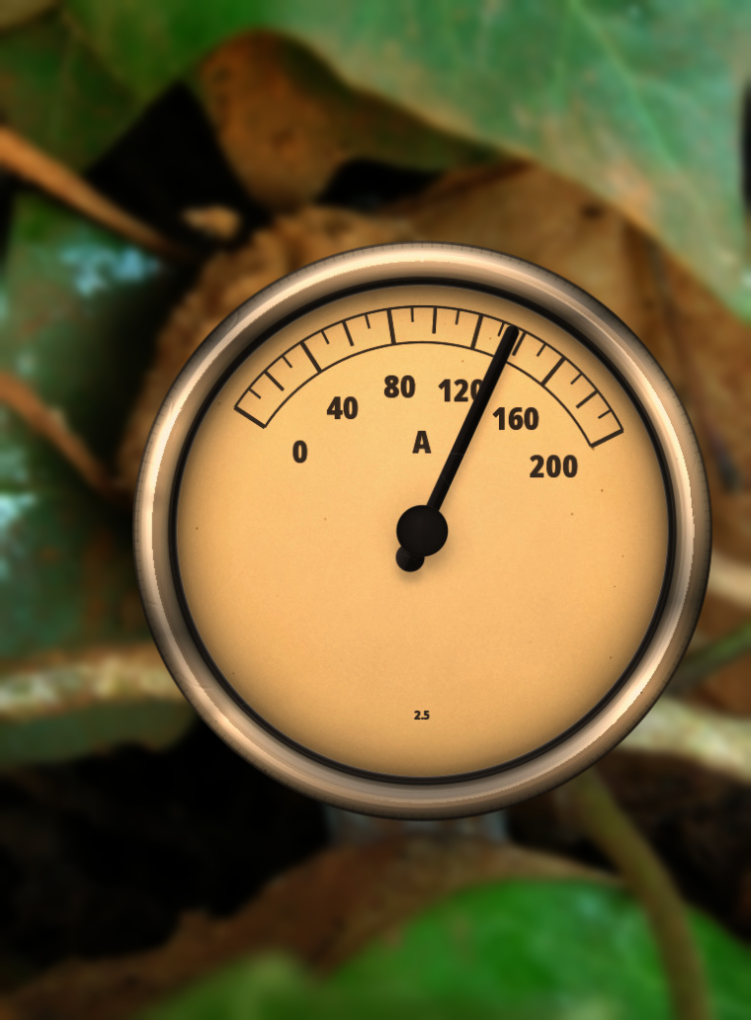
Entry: 135 A
